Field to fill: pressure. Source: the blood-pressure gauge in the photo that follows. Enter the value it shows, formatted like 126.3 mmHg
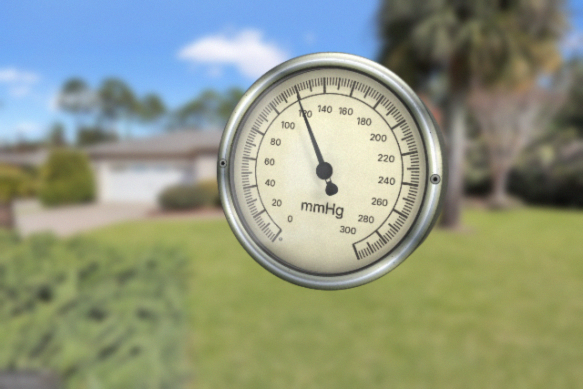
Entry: 120 mmHg
